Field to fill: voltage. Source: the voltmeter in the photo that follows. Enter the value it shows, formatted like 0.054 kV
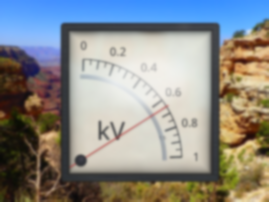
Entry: 0.65 kV
